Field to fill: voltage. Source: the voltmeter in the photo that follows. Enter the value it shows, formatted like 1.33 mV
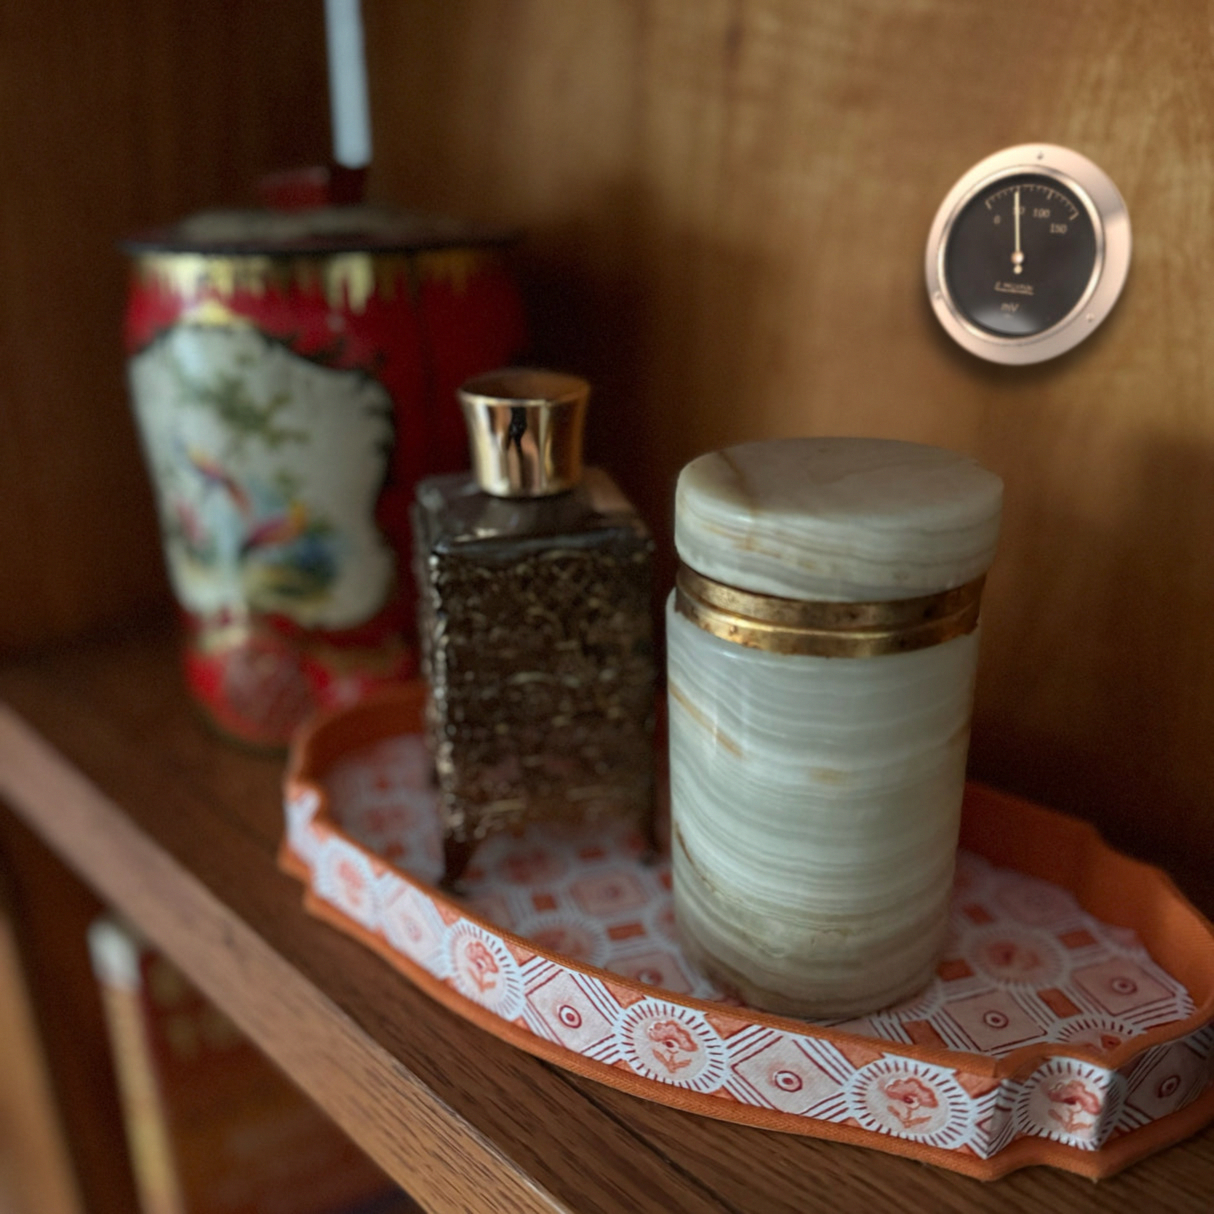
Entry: 50 mV
